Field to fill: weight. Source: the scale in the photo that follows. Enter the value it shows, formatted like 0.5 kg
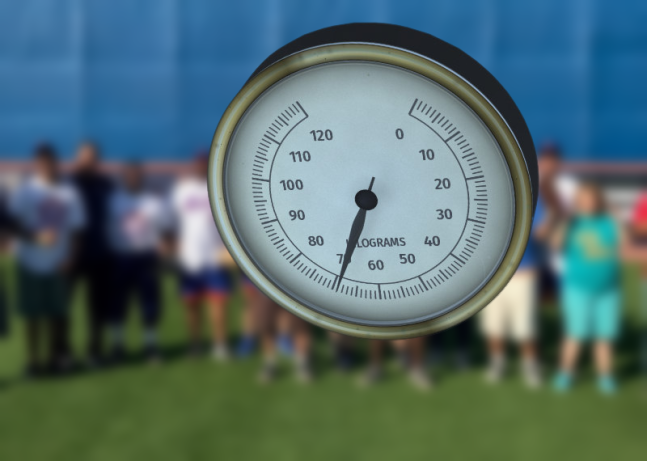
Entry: 69 kg
